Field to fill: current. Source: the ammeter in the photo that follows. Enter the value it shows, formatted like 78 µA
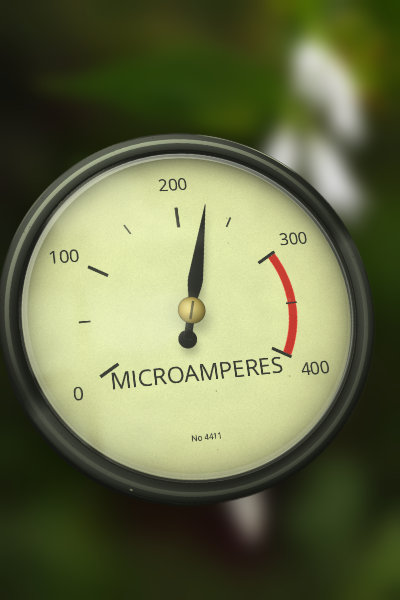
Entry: 225 µA
